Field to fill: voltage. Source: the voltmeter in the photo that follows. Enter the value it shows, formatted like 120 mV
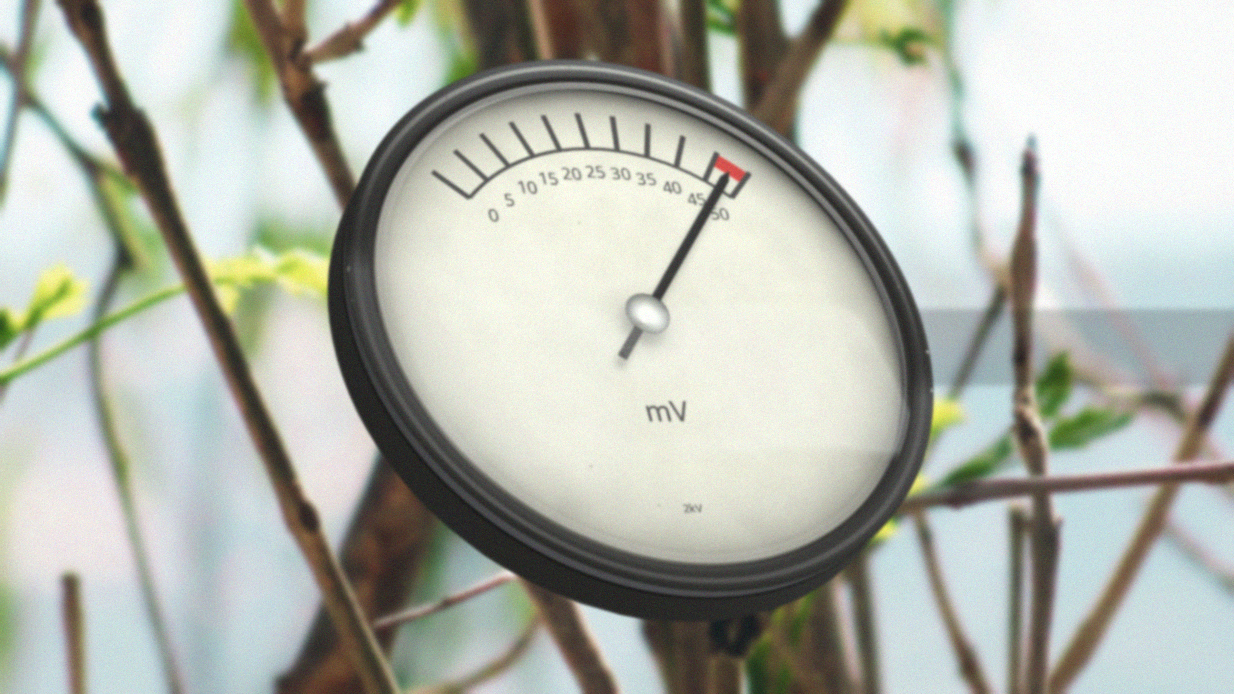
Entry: 47.5 mV
